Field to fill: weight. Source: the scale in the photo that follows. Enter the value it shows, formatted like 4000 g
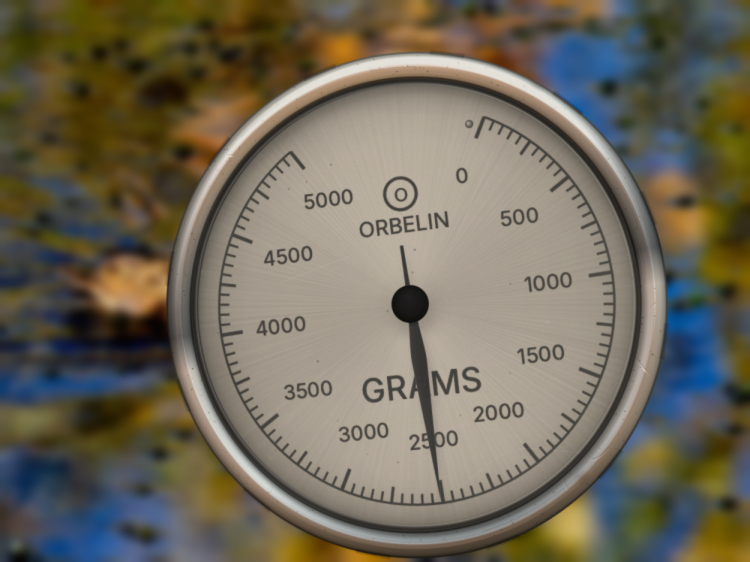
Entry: 2500 g
